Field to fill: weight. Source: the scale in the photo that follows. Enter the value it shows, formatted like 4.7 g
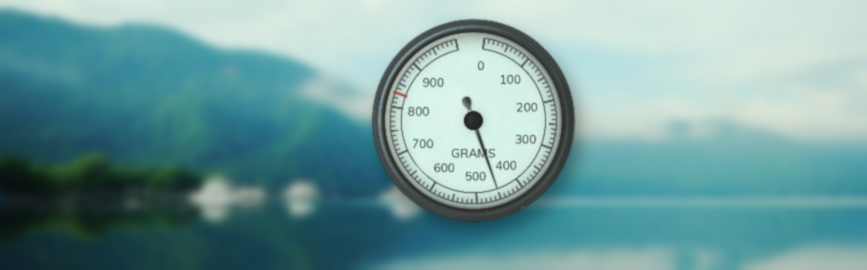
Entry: 450 g
